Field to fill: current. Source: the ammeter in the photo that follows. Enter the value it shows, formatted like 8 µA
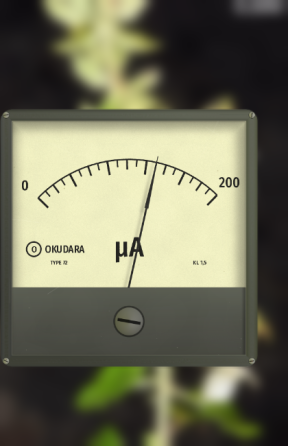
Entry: 130 µA
